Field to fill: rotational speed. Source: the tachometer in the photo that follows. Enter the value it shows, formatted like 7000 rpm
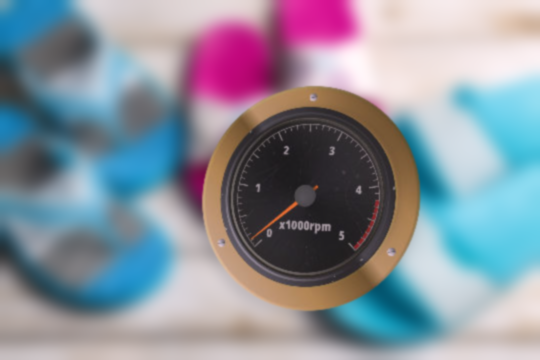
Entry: 100 rpm
